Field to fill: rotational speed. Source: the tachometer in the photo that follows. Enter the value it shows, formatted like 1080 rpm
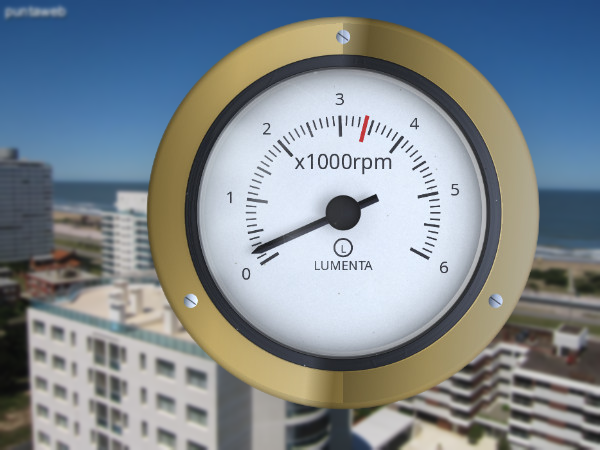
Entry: 200 rpm
